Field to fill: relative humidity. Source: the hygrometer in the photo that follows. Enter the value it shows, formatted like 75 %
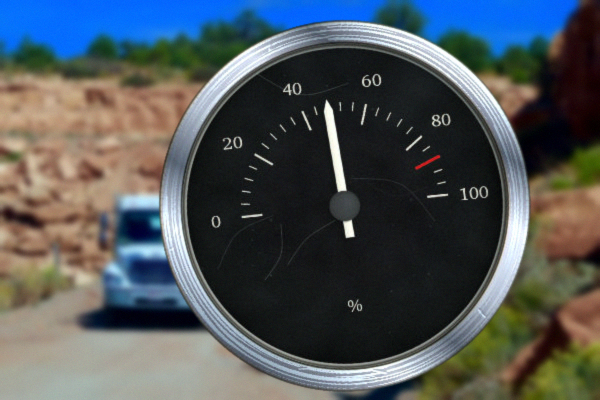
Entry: 48 %
